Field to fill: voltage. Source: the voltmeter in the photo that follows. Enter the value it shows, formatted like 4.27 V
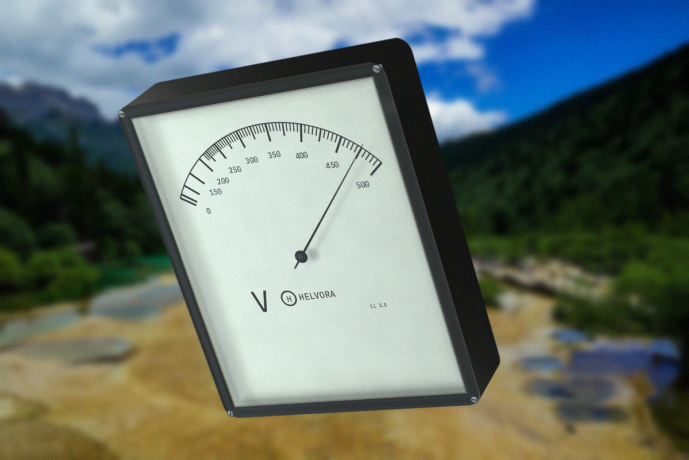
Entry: 475 V
